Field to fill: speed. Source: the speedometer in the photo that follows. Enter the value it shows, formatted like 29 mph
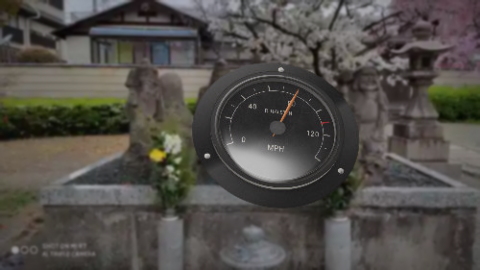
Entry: 80 mph
